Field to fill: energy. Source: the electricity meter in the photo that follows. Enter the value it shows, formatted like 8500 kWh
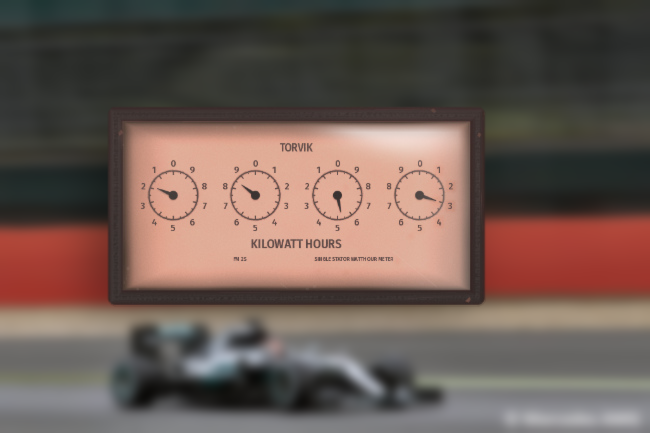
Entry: 1853 kWh
